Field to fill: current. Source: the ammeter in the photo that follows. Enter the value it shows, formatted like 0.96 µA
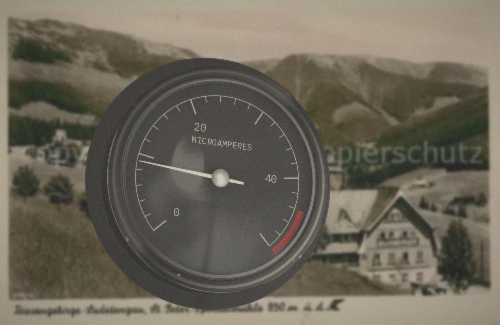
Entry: 9 µA
